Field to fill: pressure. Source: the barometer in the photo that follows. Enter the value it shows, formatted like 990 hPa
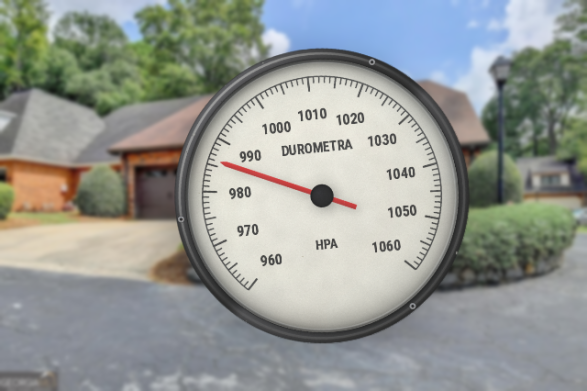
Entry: 986 hPa
